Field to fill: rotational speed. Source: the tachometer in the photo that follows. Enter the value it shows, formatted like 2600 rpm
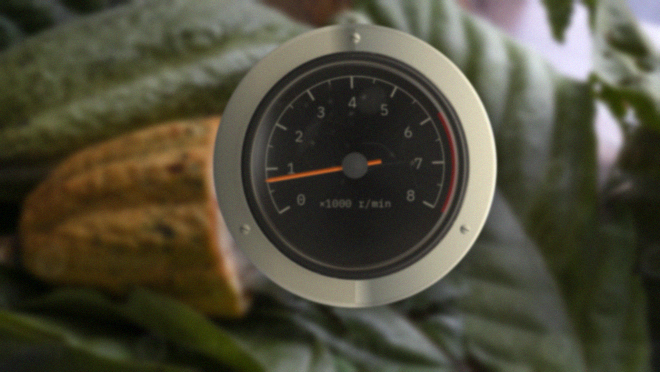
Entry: 750 rpm
